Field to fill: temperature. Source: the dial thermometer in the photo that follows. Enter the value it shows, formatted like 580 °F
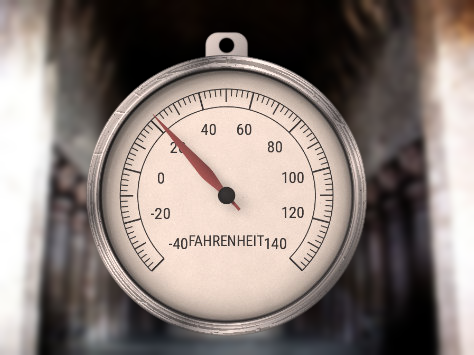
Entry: 22 °F
